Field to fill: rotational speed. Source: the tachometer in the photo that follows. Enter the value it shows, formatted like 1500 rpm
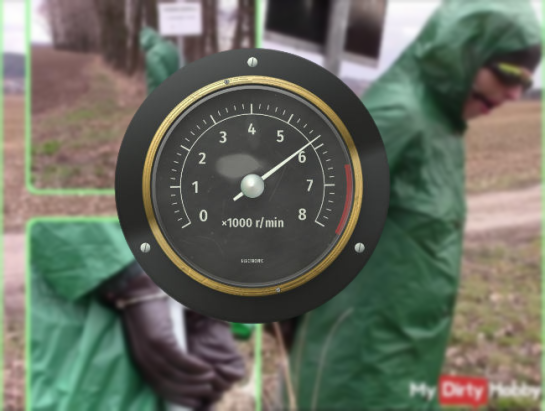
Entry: 5800 rpm
